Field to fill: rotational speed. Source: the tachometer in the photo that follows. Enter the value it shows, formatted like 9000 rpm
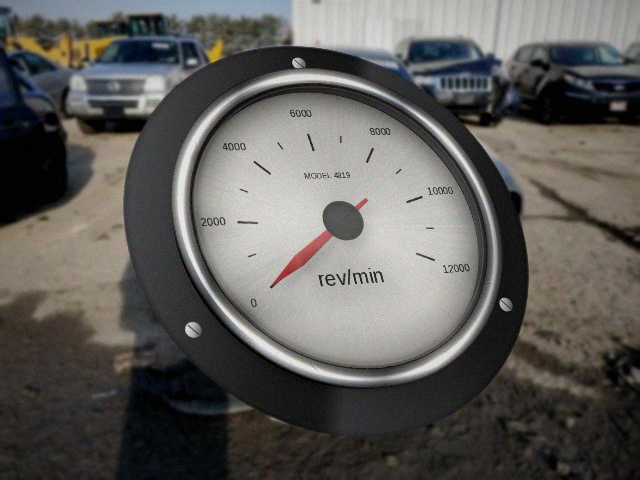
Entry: 0 rpm
